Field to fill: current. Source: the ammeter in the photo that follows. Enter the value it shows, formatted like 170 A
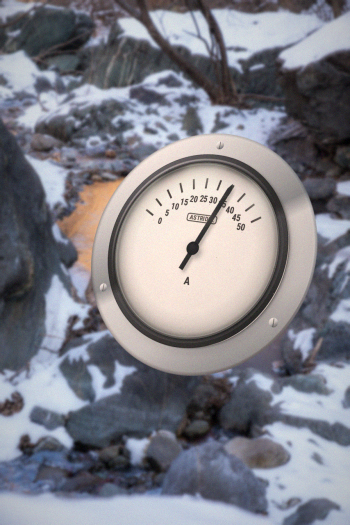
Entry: 35 A
